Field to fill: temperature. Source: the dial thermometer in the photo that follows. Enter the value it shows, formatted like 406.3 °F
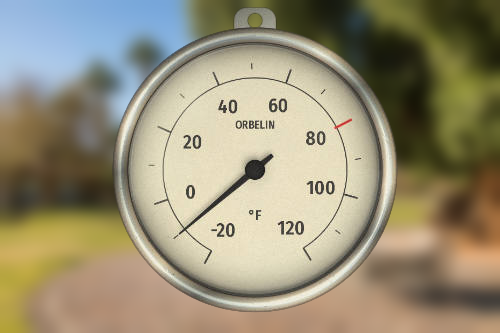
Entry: -10 °F
